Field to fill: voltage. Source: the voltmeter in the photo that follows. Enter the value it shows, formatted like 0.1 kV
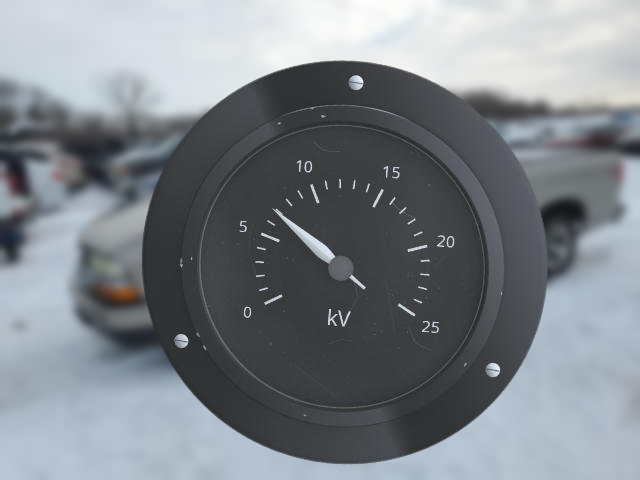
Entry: 7 kV
